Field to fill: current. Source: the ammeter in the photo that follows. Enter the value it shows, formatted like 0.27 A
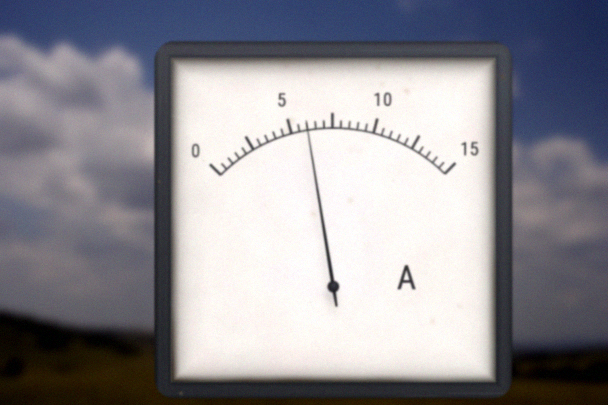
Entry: 6 A
